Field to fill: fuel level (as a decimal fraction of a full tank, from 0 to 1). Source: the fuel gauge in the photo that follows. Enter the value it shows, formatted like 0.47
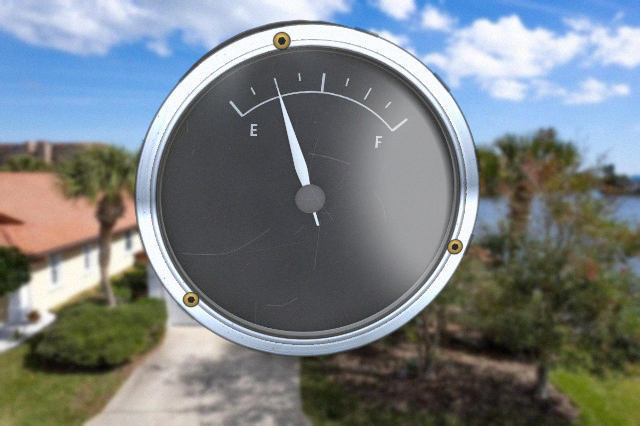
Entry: 0.25
